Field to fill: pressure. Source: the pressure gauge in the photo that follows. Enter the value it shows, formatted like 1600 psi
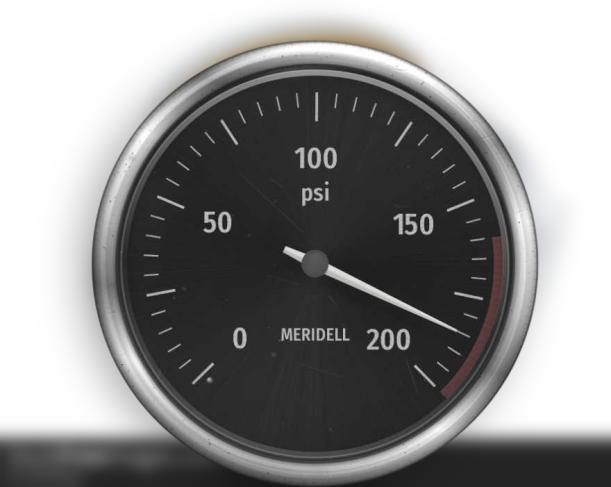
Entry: 185 psi
